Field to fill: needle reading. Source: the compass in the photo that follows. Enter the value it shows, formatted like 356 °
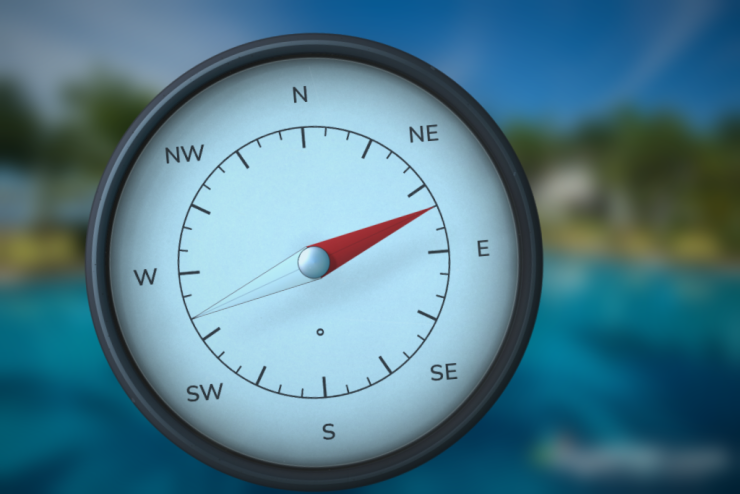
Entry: 70 °
